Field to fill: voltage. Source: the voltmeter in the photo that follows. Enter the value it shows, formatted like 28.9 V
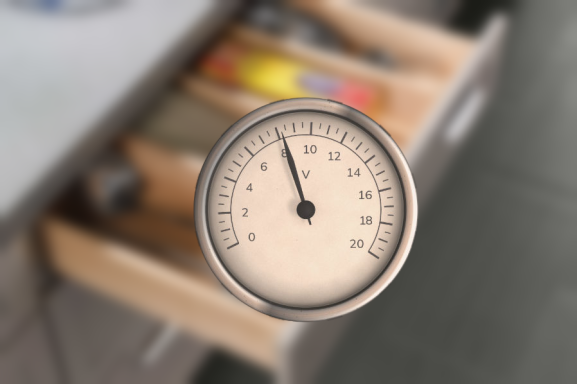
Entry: 8.25 V
